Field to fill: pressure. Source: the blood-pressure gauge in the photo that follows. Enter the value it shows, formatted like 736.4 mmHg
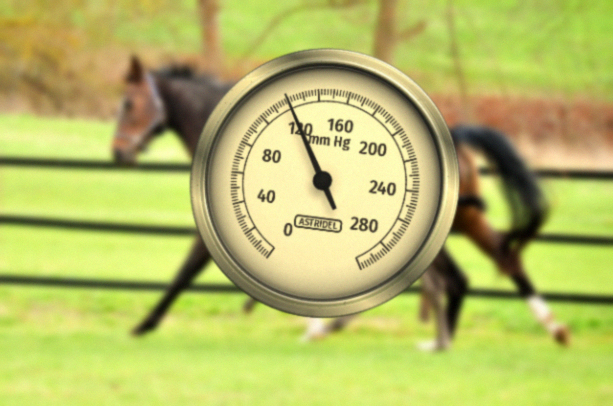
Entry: 120 mmHg
